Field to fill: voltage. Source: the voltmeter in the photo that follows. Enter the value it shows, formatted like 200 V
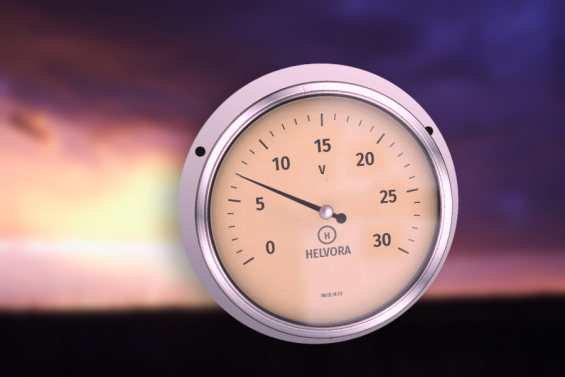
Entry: 7 V
